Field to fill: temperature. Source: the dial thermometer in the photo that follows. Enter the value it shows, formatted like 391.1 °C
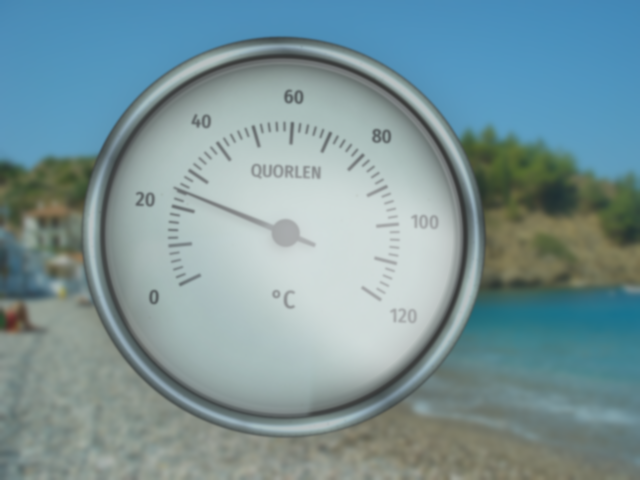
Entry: 24 °C
